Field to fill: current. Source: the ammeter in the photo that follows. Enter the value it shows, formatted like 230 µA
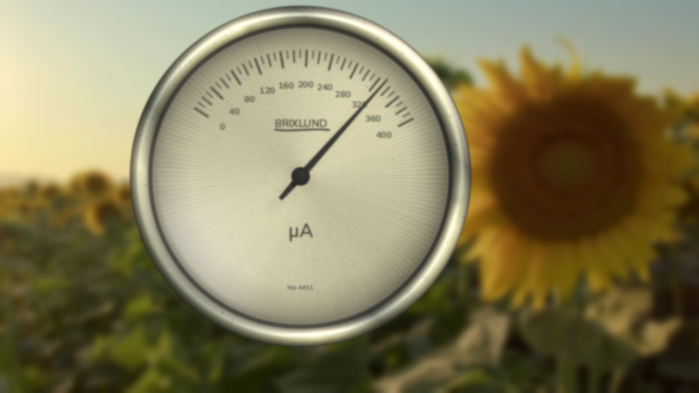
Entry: 330 µA
